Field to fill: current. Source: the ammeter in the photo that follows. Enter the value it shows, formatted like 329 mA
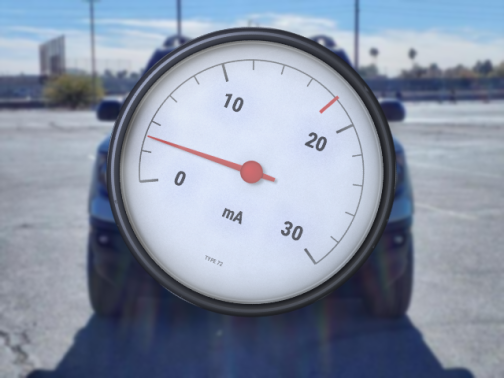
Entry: 3 mA
